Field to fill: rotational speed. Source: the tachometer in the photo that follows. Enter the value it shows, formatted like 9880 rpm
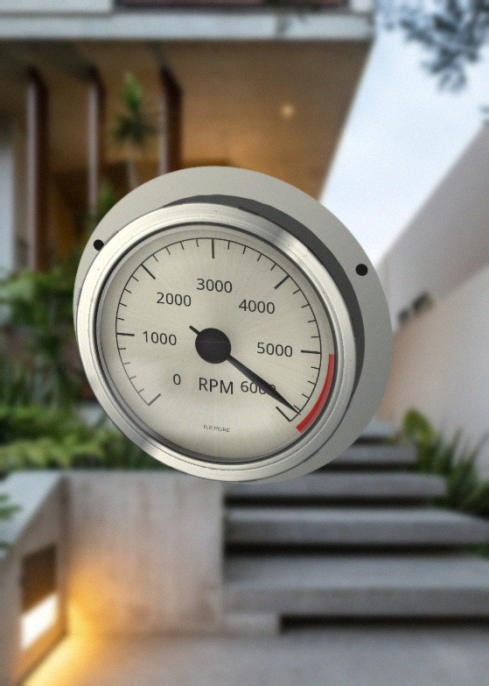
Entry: 5800 rpm
